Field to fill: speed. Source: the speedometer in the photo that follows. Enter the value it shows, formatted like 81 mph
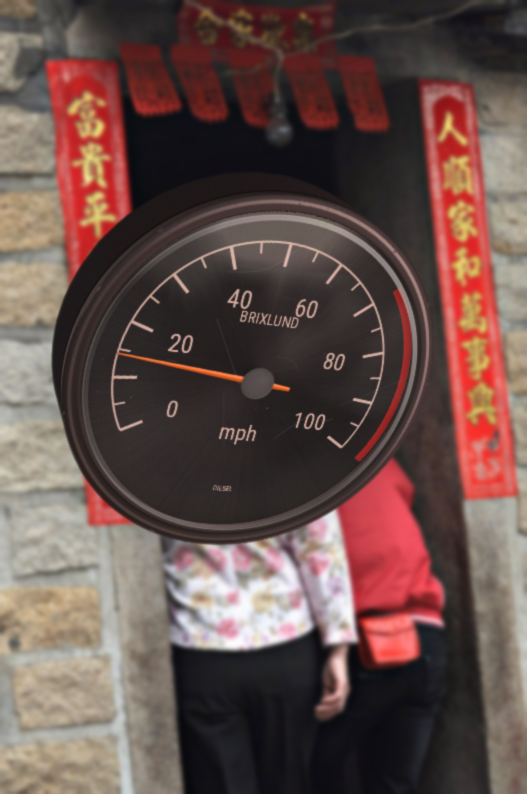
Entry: 15 mph
